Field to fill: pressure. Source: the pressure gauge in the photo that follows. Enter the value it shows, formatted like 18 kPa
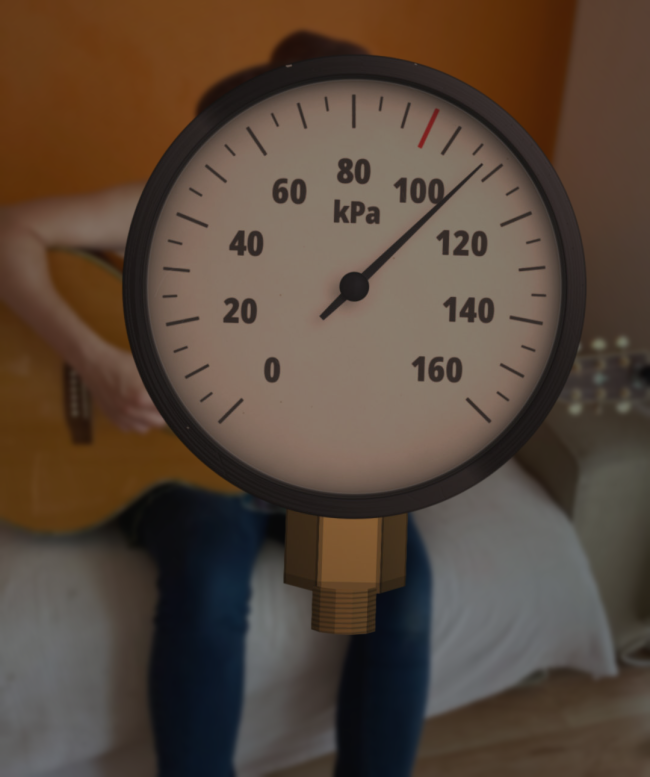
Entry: 107.5 kPa
